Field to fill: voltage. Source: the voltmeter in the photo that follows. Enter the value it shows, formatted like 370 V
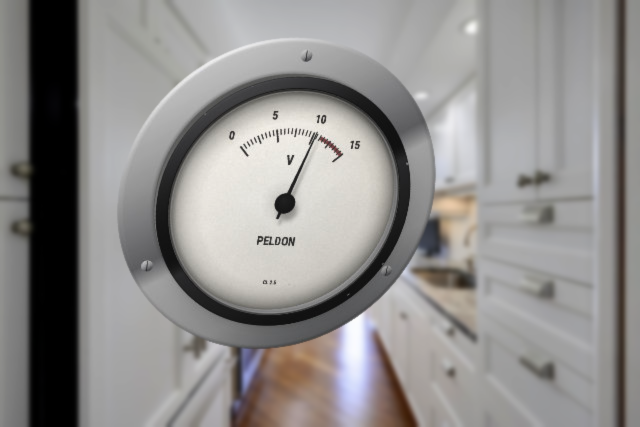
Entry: 10 V
